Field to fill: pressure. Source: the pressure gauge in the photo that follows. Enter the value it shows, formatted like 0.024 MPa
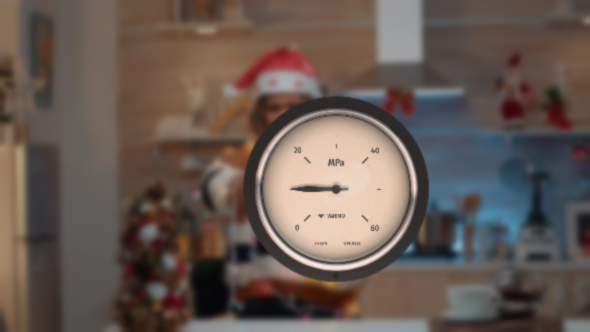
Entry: 10 MPa
